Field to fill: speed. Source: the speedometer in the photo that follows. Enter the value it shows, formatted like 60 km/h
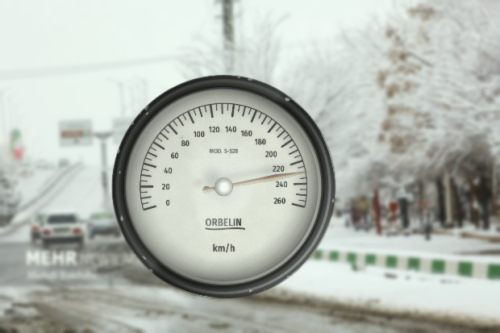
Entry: 230 km/h
